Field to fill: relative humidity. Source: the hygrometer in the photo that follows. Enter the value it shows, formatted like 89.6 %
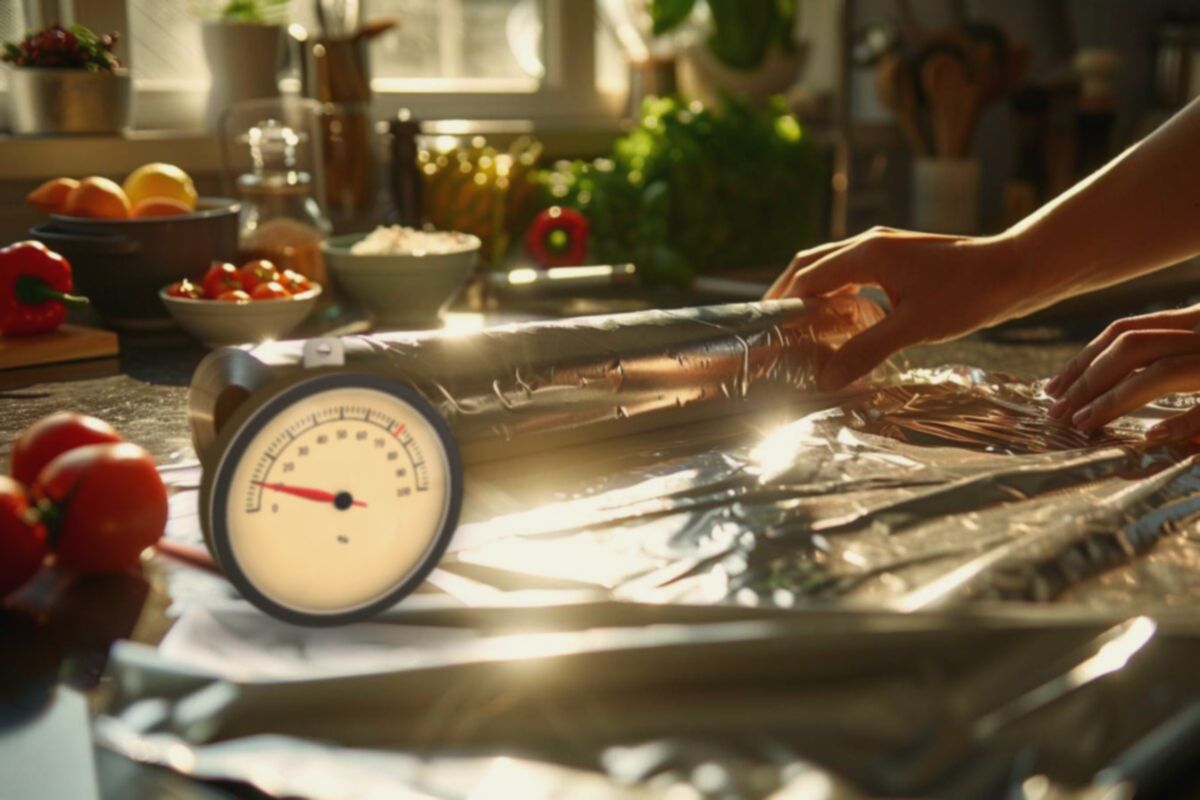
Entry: 10 %
